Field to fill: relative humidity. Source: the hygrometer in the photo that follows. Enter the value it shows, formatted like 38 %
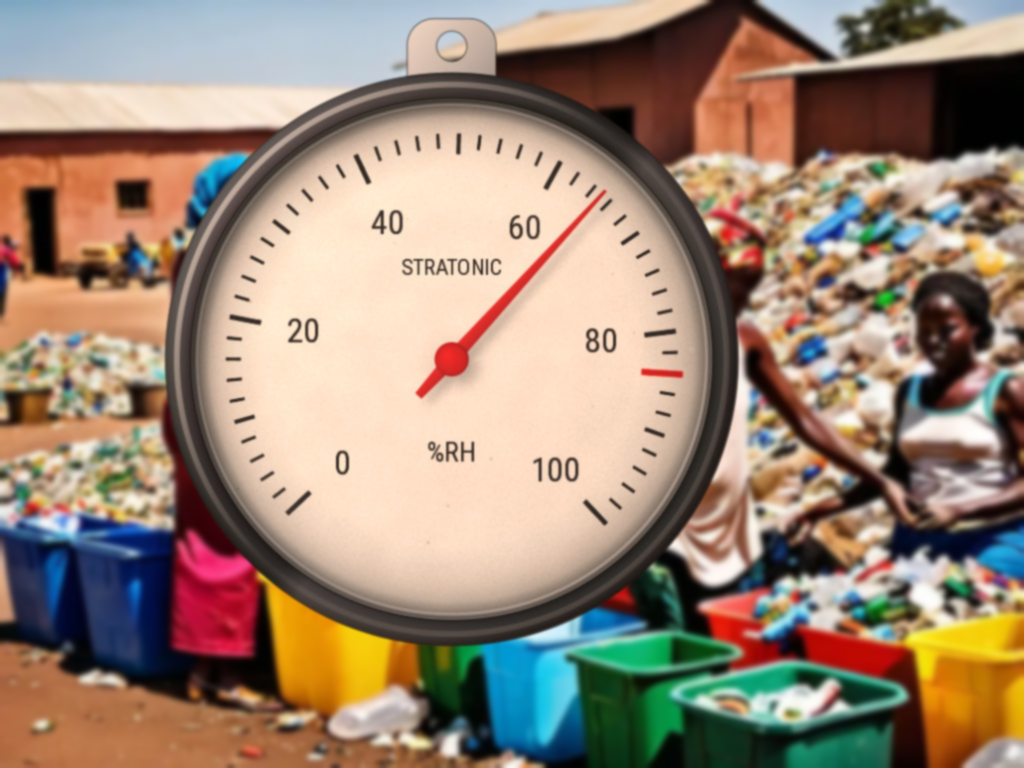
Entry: 65 %
